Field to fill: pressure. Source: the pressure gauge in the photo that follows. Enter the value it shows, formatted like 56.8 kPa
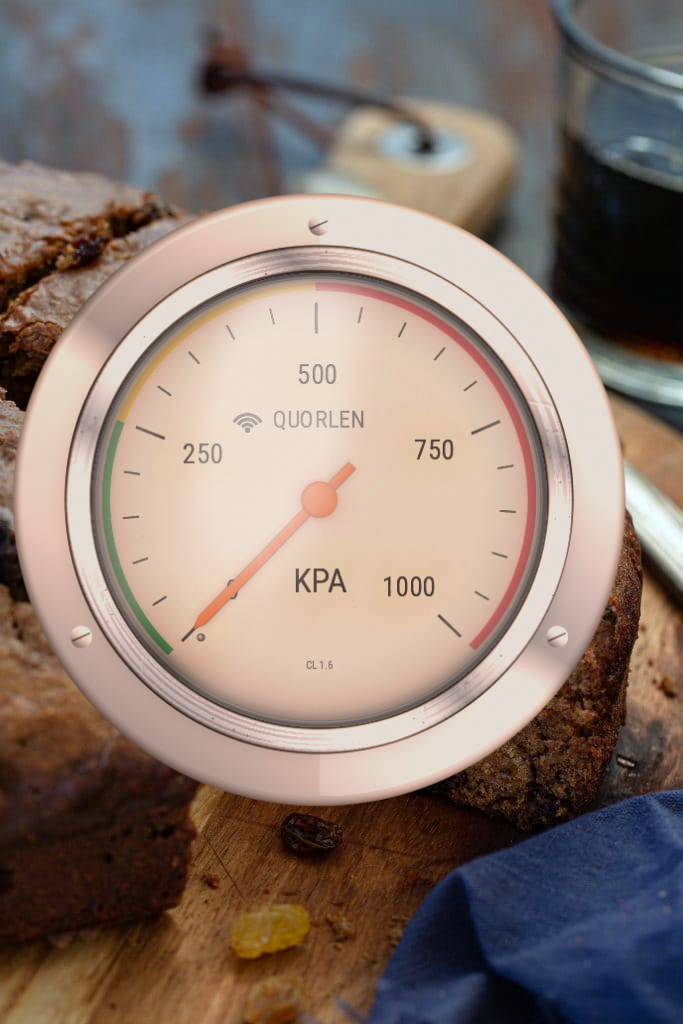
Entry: 0 kPa
